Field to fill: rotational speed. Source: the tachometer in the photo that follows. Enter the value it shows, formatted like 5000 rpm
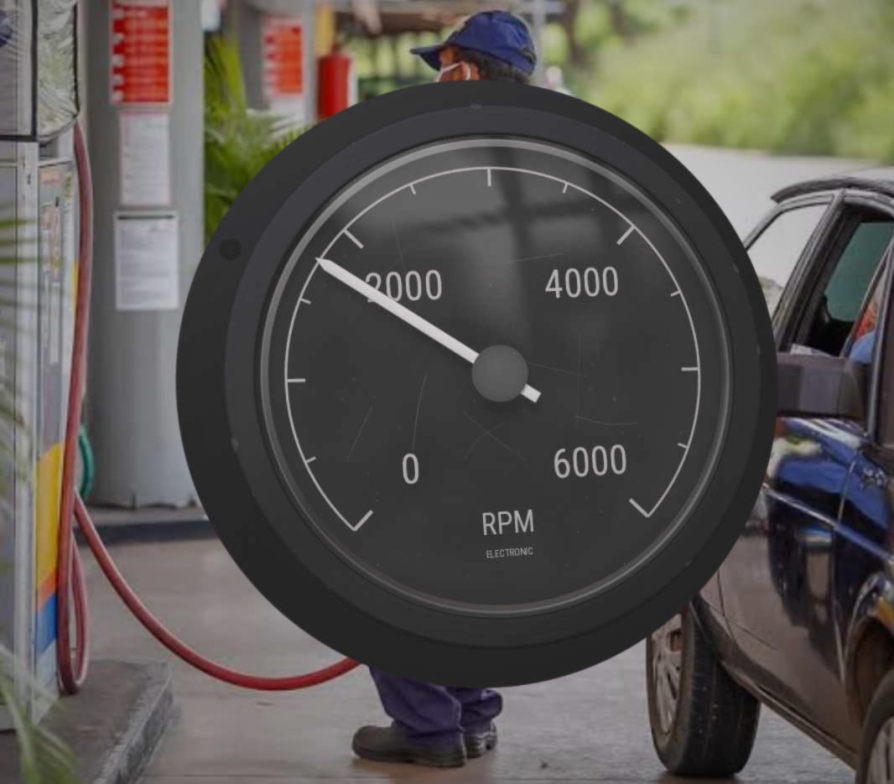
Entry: 1750 rpm
